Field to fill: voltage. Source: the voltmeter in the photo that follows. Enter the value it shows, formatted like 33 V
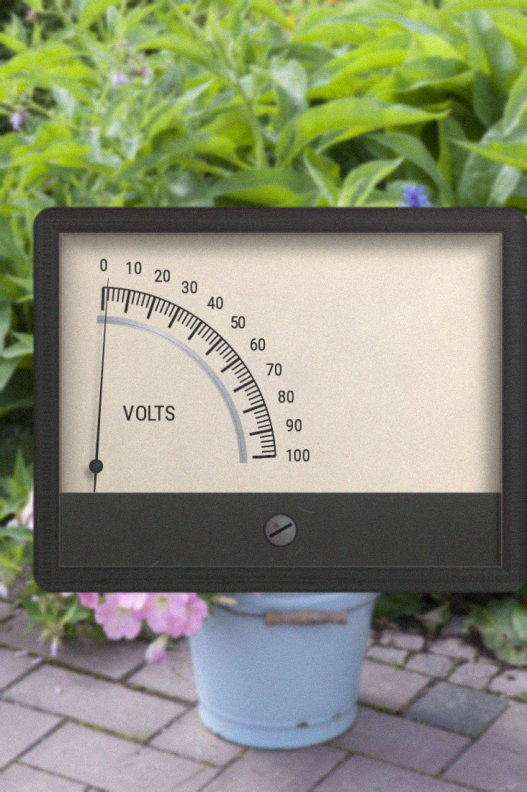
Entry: 2 V
